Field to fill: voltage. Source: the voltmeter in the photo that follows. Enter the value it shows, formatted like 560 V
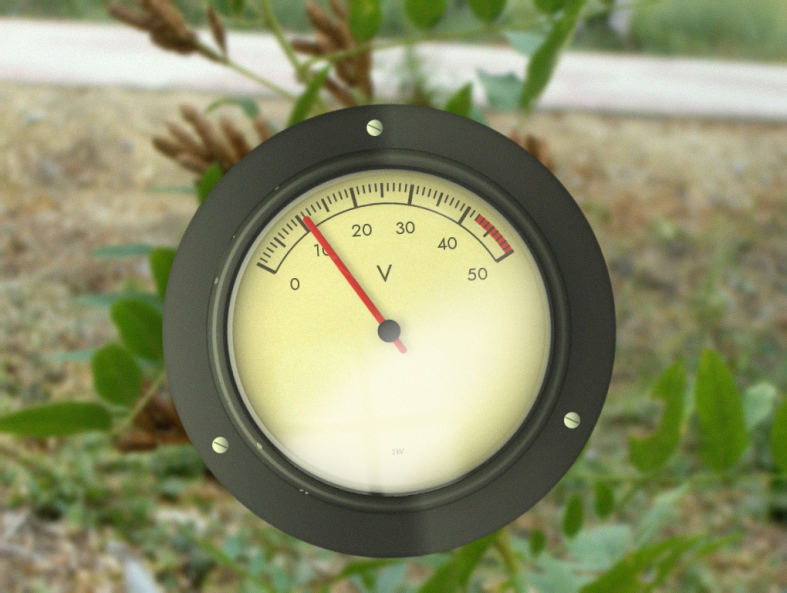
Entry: 11 V
